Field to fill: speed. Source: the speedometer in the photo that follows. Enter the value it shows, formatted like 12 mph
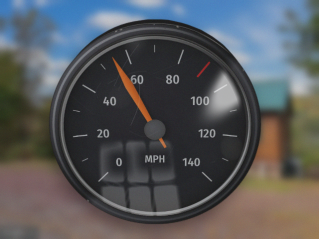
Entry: 55 mph
